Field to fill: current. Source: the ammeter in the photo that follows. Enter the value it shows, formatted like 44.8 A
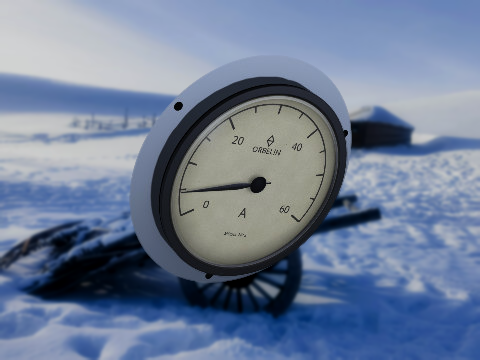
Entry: 5 A
